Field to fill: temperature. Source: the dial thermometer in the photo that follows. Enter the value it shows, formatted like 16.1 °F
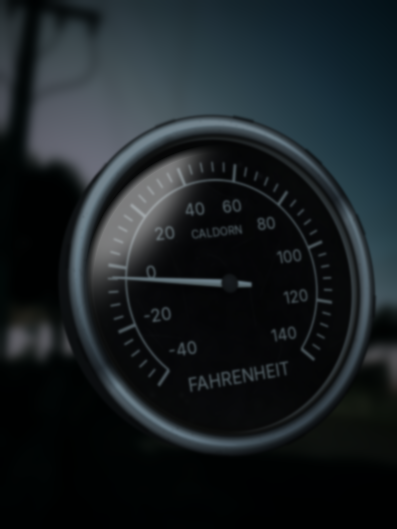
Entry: -4 °F
